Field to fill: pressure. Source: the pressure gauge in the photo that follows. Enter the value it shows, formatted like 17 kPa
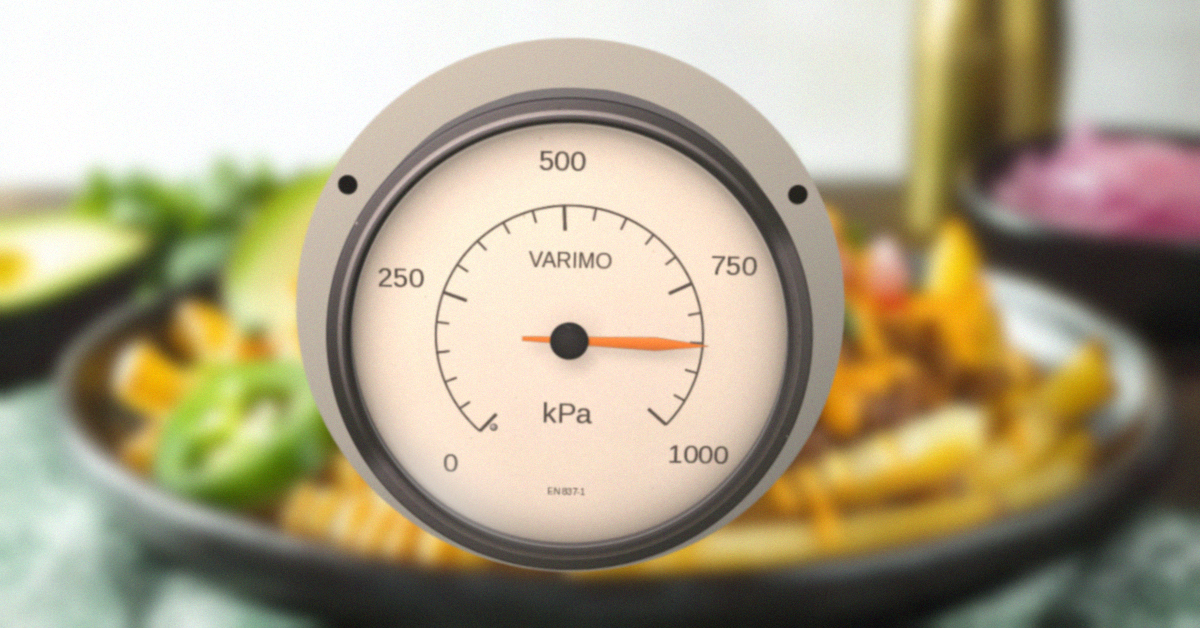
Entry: 850 kPa
